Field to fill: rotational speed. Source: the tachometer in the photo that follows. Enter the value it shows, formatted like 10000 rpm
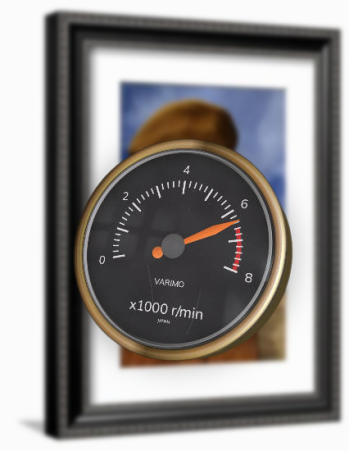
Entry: 6400 rpm
